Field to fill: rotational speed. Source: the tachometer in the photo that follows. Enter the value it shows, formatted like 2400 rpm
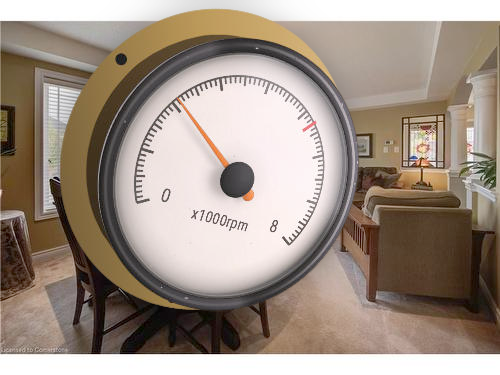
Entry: 2100 rpm
